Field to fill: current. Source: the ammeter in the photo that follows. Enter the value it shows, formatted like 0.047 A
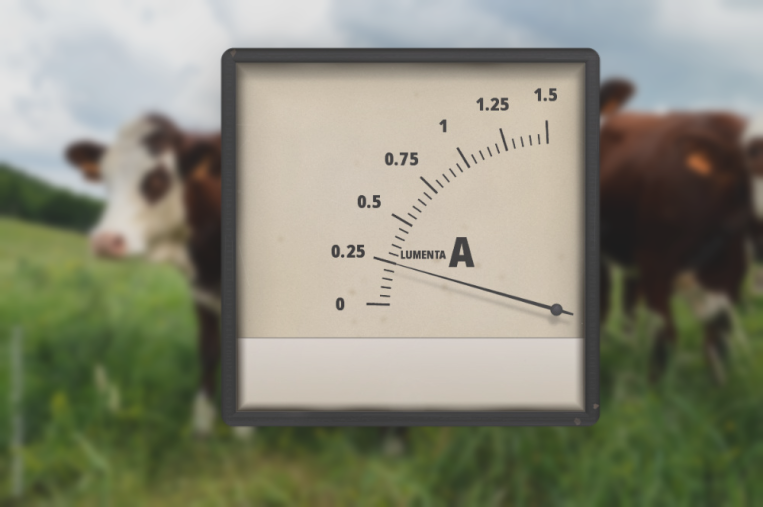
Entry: 0.25 A
